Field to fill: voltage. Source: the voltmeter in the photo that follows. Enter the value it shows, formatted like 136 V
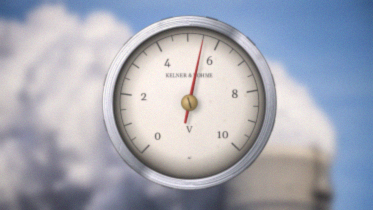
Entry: 5.5 V
